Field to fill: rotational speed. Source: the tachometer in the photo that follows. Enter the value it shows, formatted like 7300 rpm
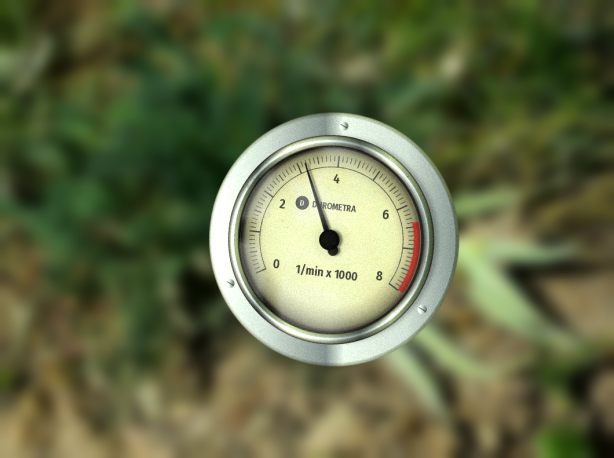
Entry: 3200 rpm
